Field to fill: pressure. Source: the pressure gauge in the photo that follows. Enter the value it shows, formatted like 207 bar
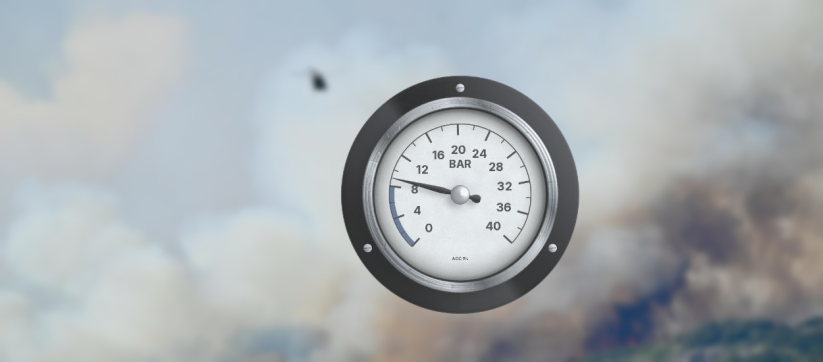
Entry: 9 bar
